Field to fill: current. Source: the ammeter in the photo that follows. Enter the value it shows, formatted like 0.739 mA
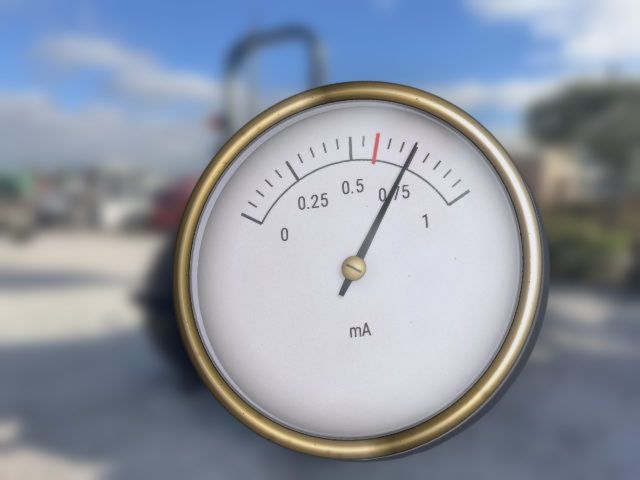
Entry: 0.75 mA
